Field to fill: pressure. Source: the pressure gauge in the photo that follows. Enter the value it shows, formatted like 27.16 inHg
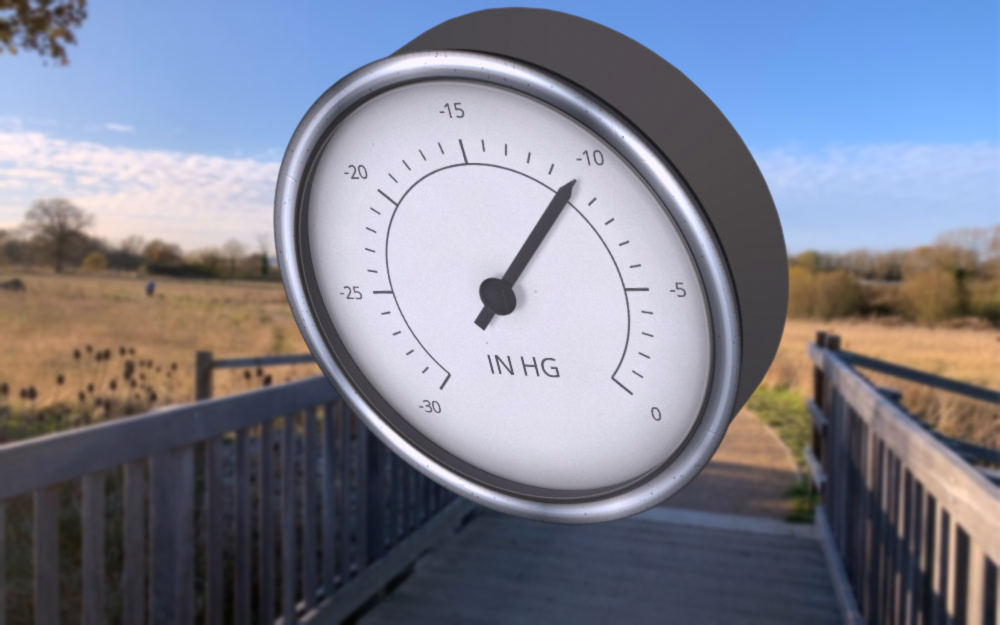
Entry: -10 inHg
